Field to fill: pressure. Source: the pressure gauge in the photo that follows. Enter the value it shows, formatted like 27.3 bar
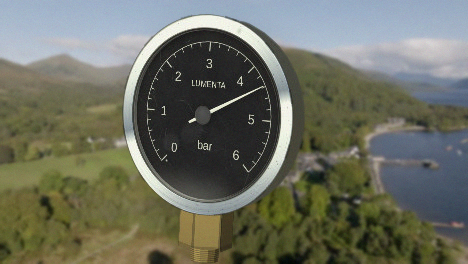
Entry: 4.4 bar
